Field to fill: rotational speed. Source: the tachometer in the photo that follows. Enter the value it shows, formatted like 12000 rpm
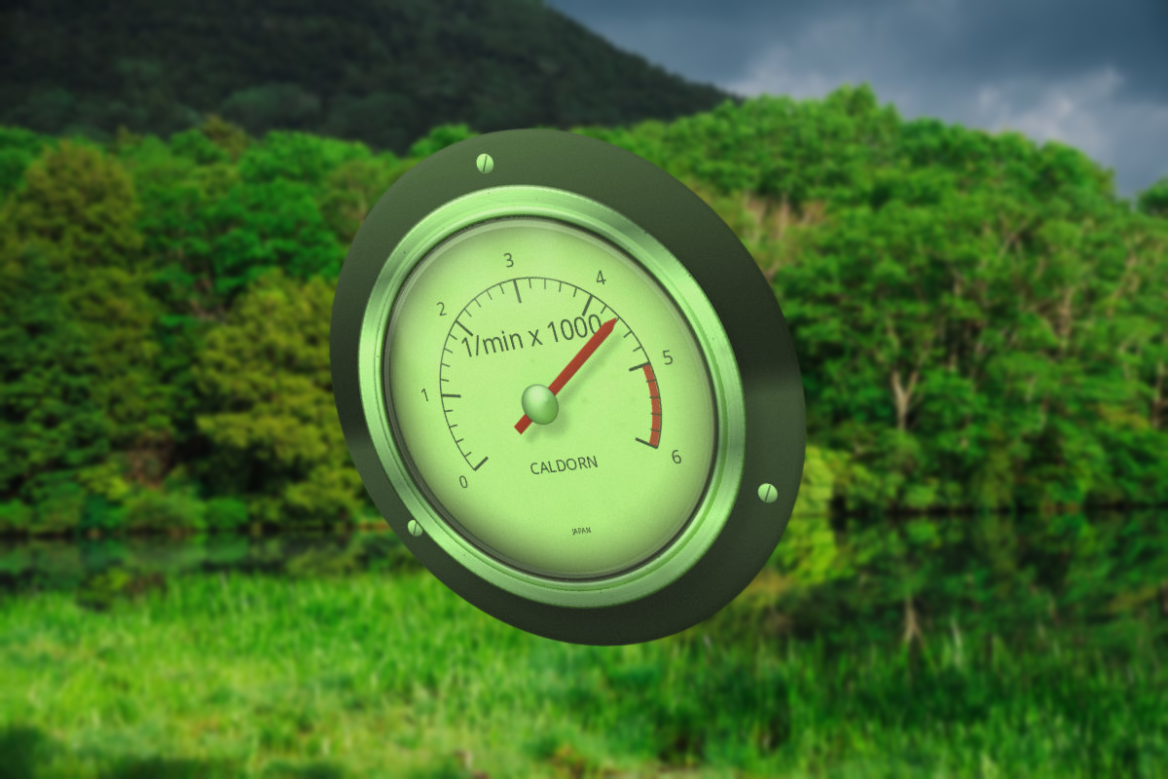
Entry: 4400 rpm
